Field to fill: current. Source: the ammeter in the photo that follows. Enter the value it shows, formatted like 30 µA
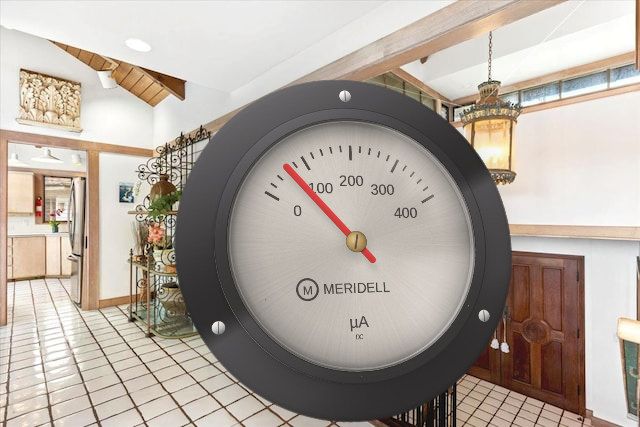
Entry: 60 µA
